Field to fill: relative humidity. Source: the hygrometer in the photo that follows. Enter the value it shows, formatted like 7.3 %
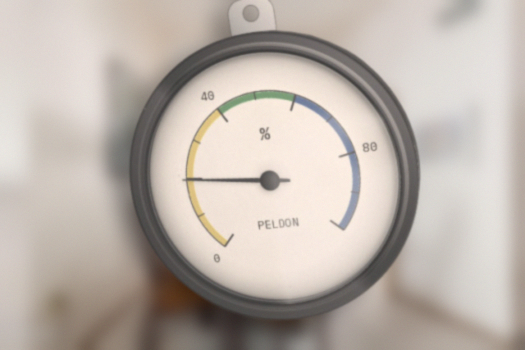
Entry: 20 %
